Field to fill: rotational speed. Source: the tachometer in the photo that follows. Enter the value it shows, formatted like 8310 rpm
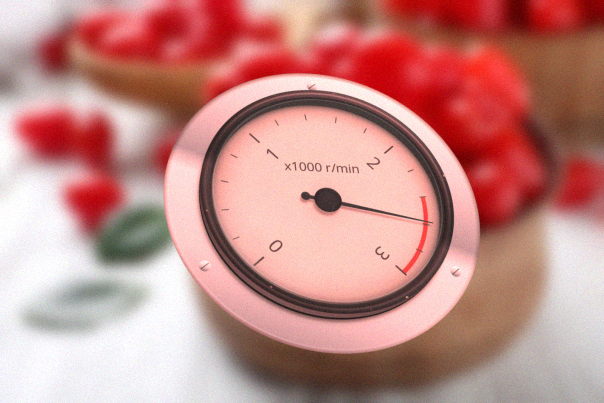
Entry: 2600 rpm
